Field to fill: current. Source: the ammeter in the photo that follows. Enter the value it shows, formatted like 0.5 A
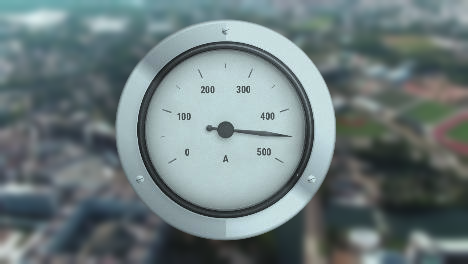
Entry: 450 A
